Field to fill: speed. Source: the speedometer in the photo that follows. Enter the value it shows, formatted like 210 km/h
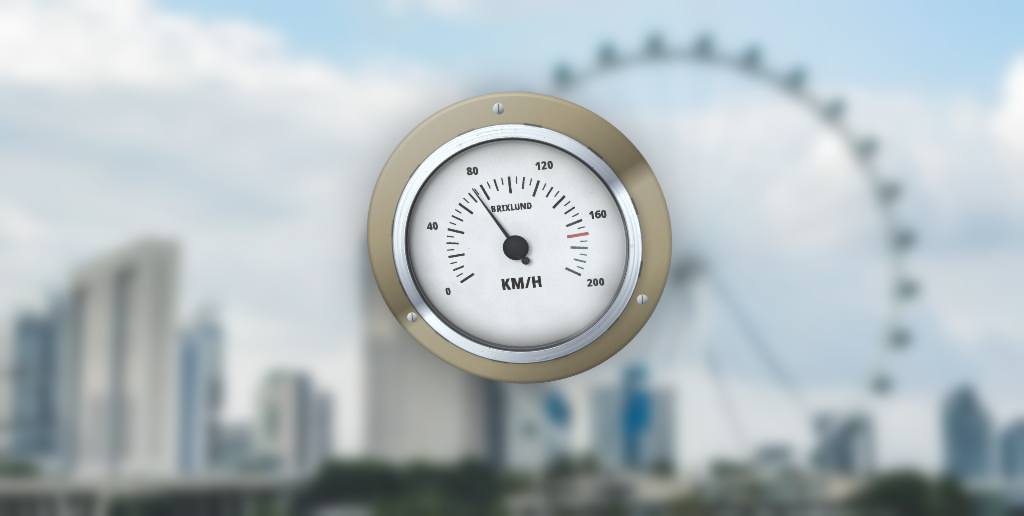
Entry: 75 km/h
